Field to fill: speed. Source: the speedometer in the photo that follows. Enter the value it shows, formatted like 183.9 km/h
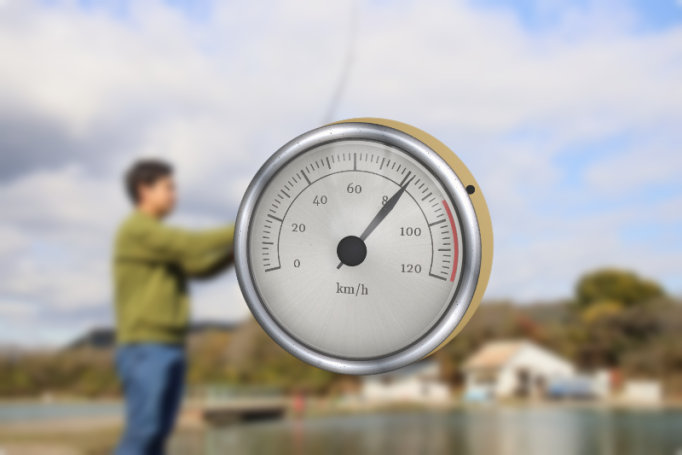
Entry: 82 km/h
